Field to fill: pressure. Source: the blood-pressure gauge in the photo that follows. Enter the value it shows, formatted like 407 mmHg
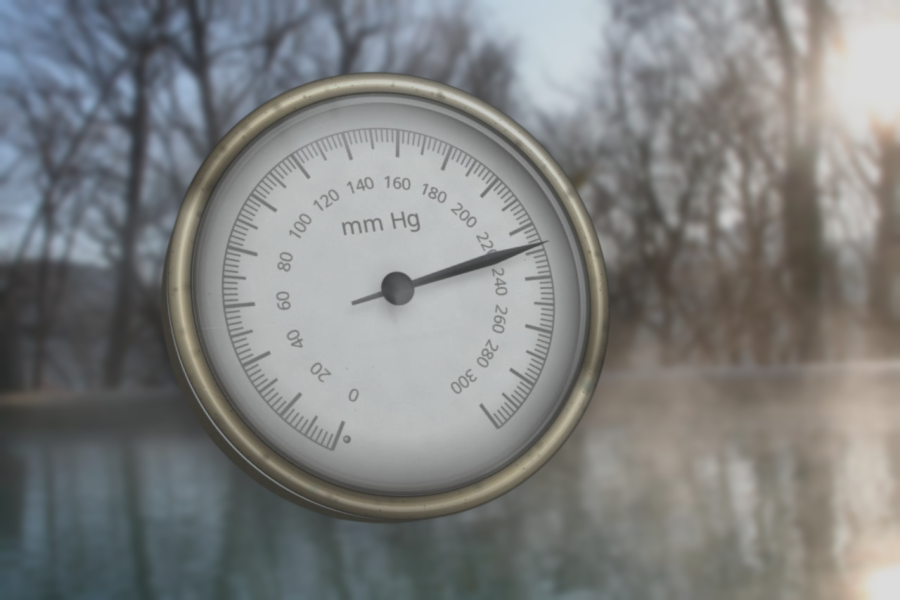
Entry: 228 mmHg
